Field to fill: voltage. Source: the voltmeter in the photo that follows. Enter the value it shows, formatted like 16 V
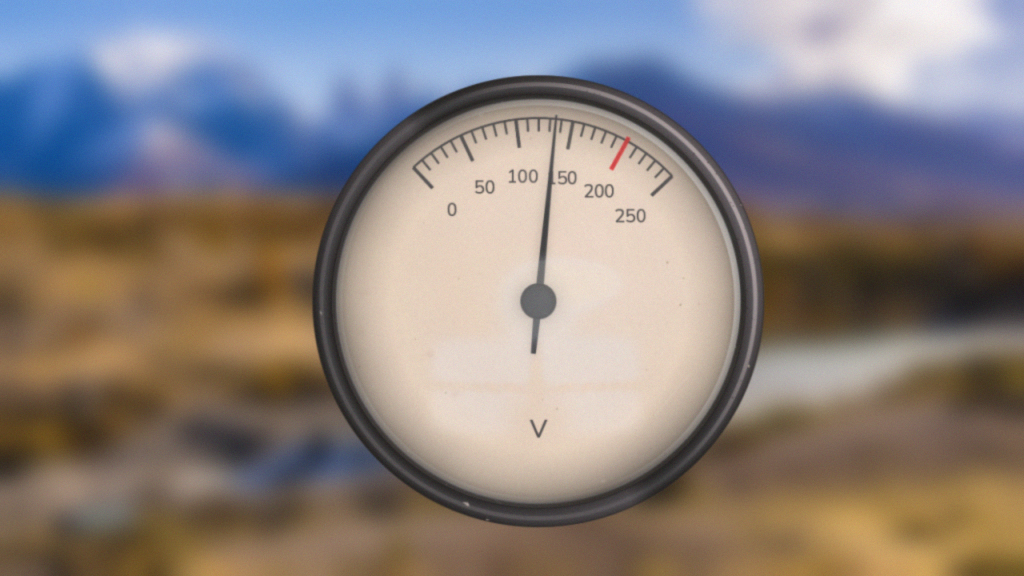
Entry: 135 V
